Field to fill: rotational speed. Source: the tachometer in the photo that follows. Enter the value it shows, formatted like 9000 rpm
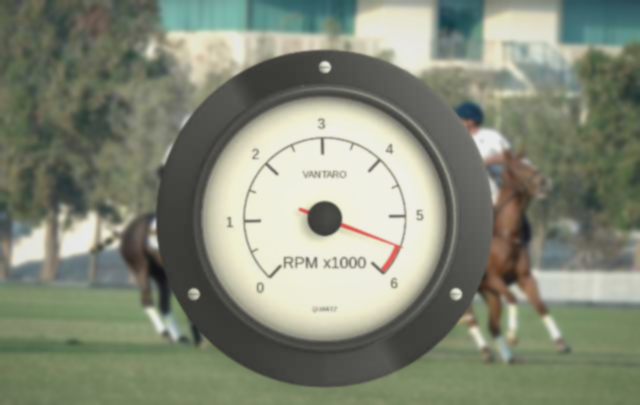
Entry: 5500 rpm
